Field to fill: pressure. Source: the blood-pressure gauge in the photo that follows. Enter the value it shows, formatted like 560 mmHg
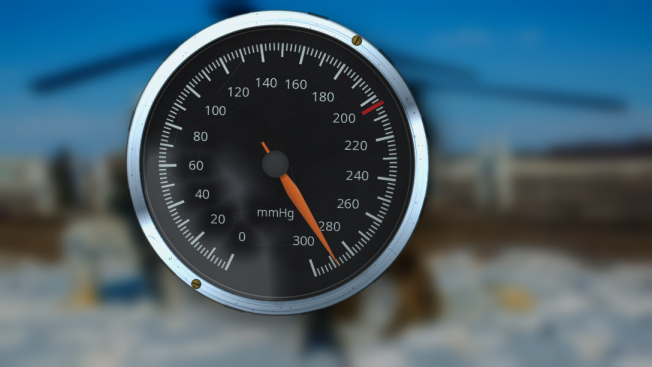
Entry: 288 mmHg
